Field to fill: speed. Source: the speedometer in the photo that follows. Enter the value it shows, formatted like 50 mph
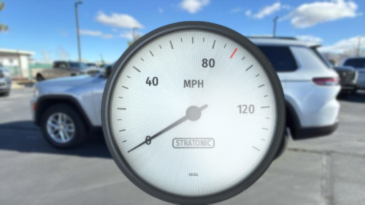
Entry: 0 mph
